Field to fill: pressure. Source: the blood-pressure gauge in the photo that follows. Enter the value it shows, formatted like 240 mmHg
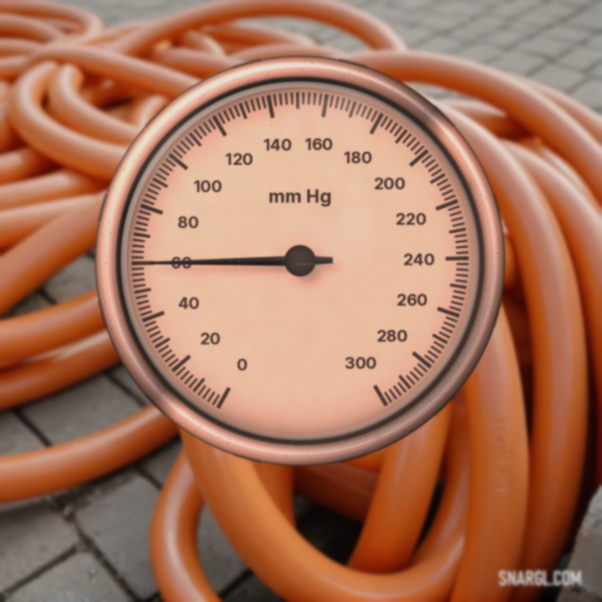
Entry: 60 mmHg
